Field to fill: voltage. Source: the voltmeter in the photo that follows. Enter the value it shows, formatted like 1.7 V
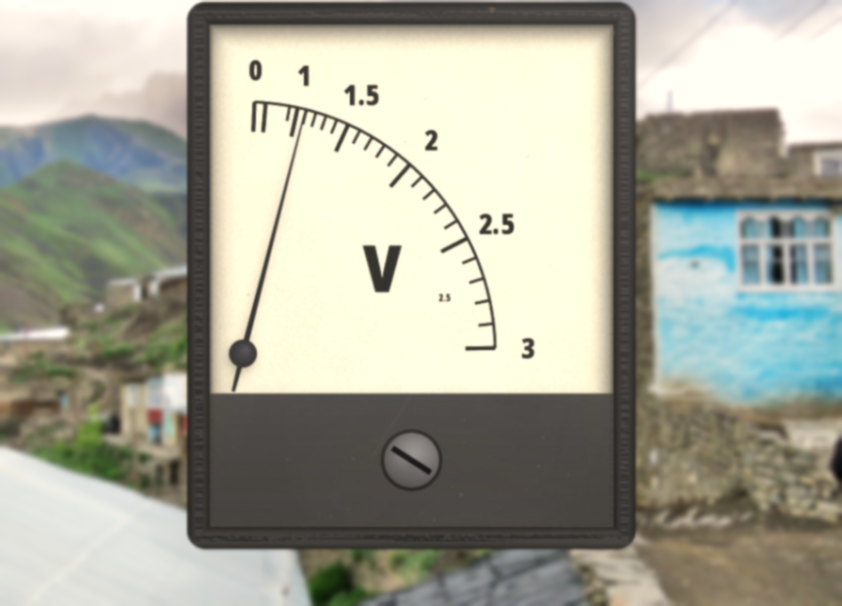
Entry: 1.1 V
